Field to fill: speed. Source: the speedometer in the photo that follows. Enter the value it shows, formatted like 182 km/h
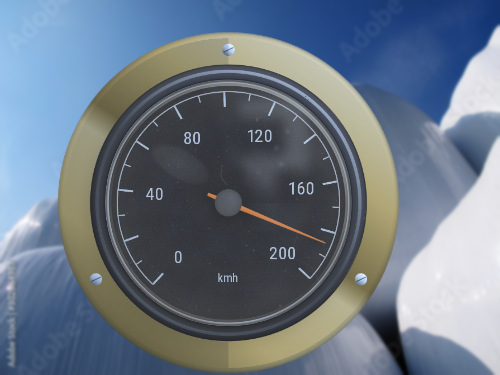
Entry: 185 km/h
